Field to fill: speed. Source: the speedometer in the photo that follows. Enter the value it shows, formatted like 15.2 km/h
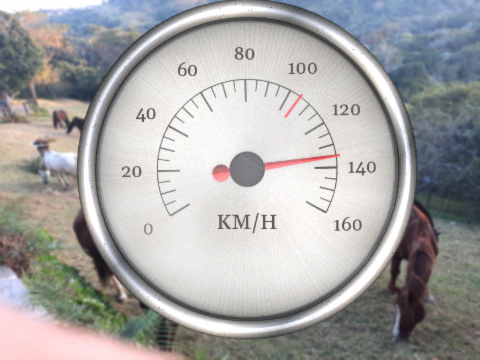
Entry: 135 km/h
